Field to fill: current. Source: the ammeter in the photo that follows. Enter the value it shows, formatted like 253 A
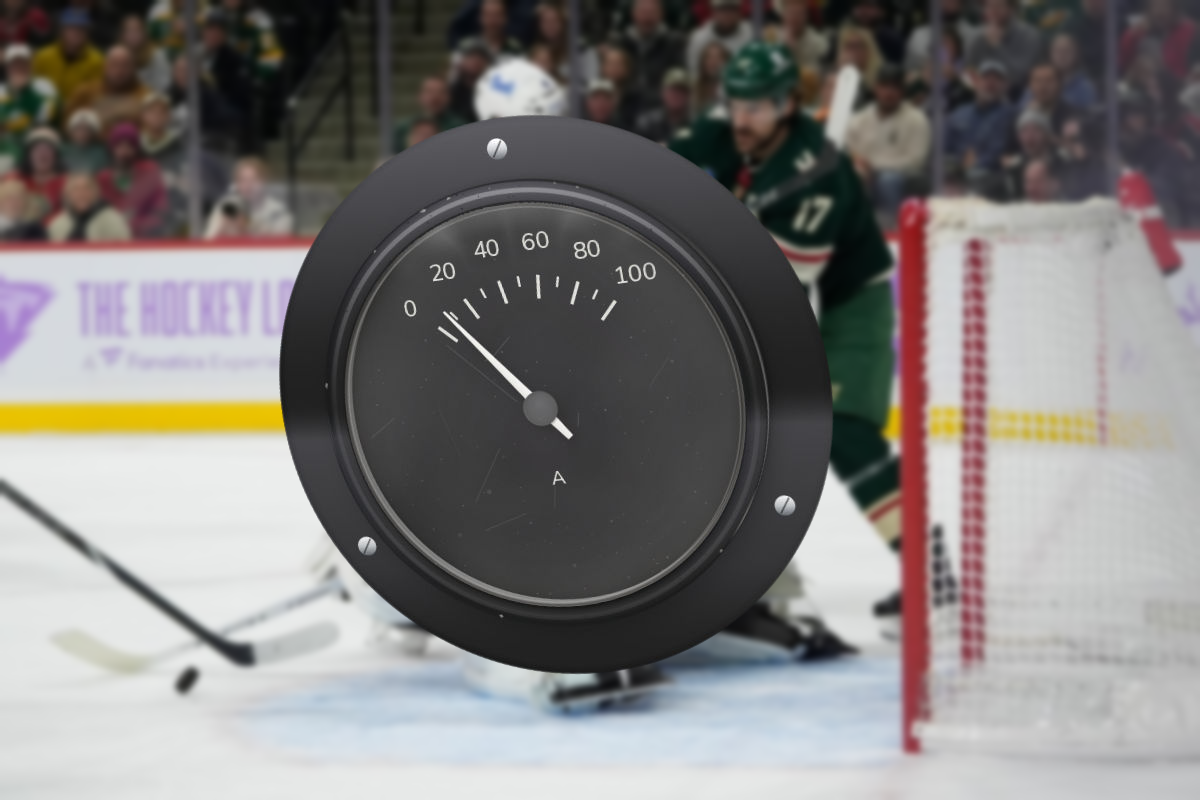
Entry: 10 A
